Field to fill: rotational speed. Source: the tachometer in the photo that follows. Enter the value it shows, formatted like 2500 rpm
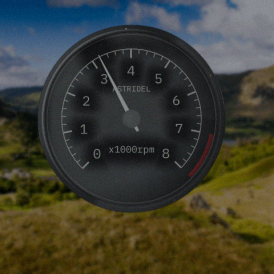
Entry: 3200 rpm
